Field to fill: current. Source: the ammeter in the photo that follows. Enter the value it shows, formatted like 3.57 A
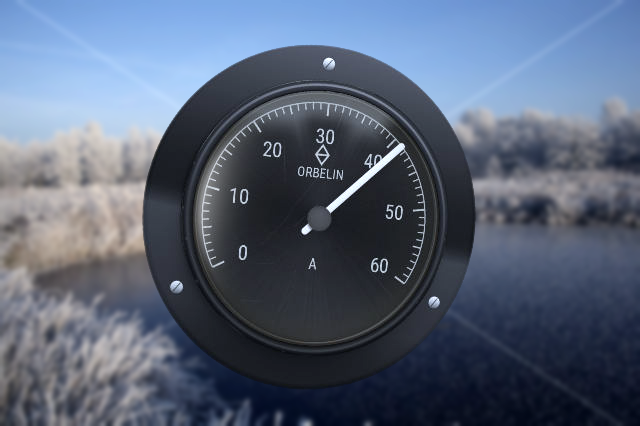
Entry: 41 A
